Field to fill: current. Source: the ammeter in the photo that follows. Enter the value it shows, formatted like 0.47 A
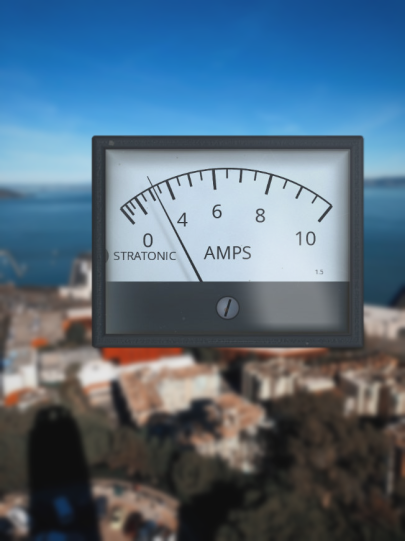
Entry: 3.25 A
